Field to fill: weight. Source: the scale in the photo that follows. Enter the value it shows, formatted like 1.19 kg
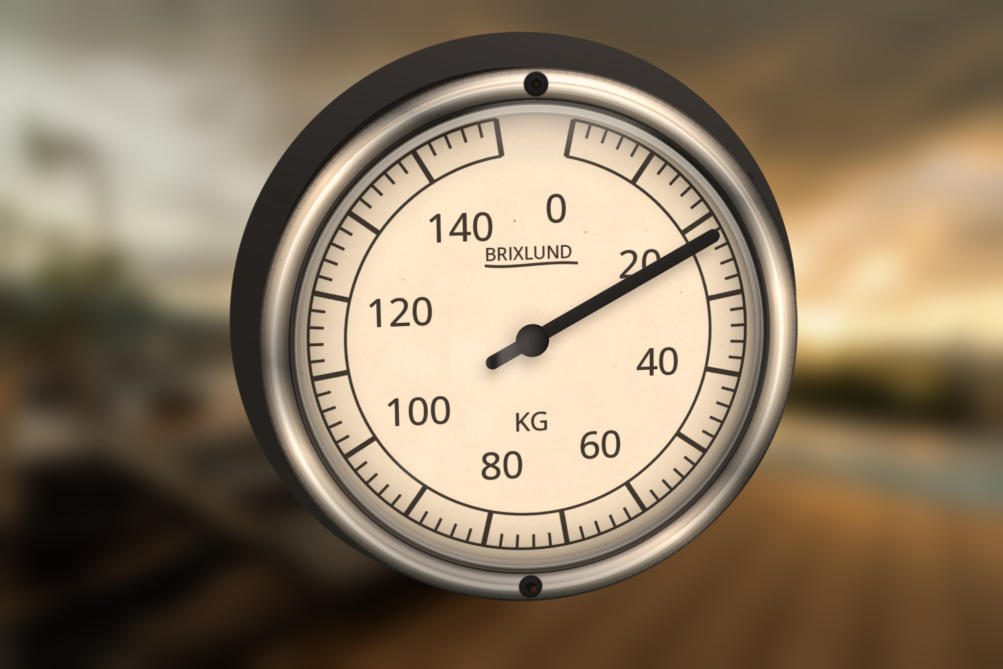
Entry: 22 kg
